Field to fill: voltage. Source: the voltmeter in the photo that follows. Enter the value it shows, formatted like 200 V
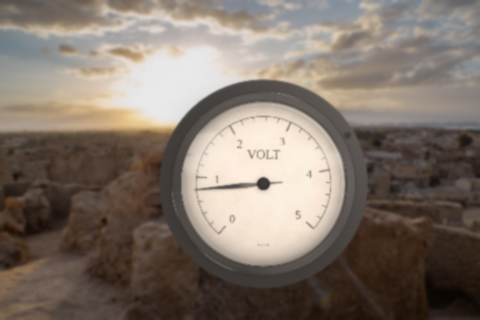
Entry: 0.8 V
